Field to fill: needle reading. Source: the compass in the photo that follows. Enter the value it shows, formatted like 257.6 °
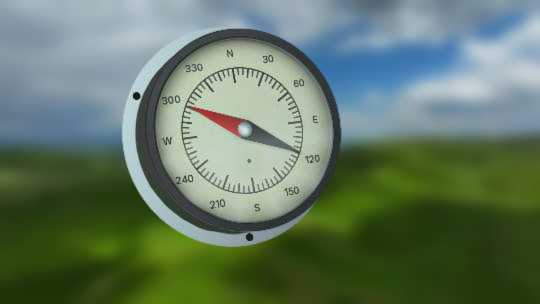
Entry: 300 °
